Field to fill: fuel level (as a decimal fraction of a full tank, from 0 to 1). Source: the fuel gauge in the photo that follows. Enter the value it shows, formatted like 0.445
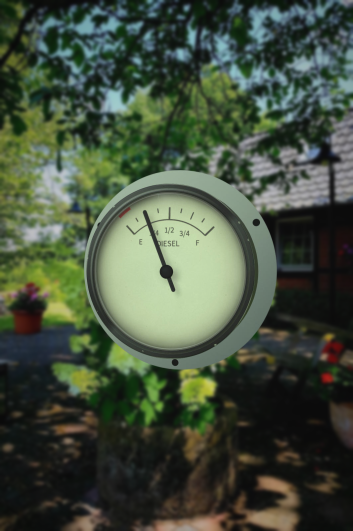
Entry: 0.25
